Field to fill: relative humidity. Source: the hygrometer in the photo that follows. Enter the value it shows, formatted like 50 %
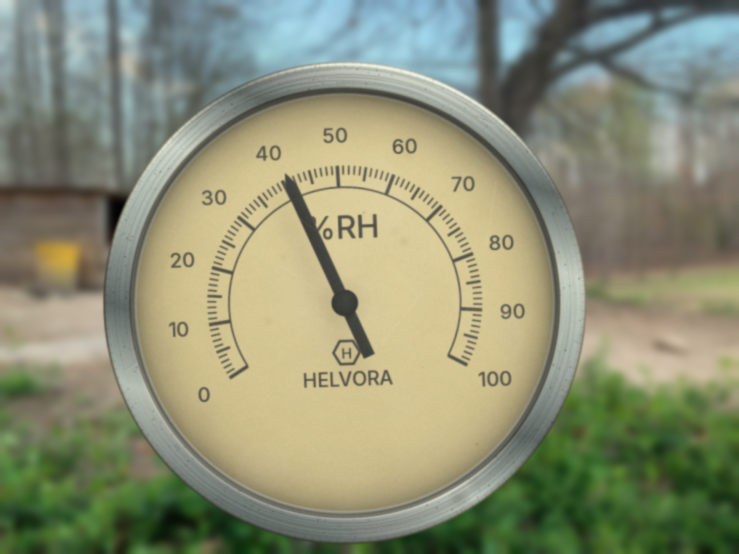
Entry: 41 %
